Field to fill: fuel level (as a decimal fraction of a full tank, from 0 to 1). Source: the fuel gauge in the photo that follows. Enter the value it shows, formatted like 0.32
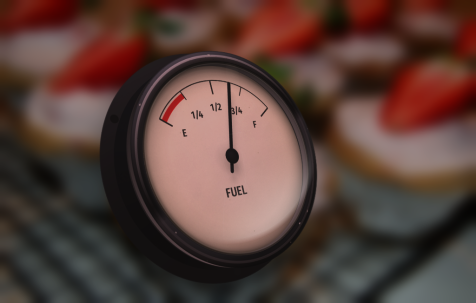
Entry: 0.625
